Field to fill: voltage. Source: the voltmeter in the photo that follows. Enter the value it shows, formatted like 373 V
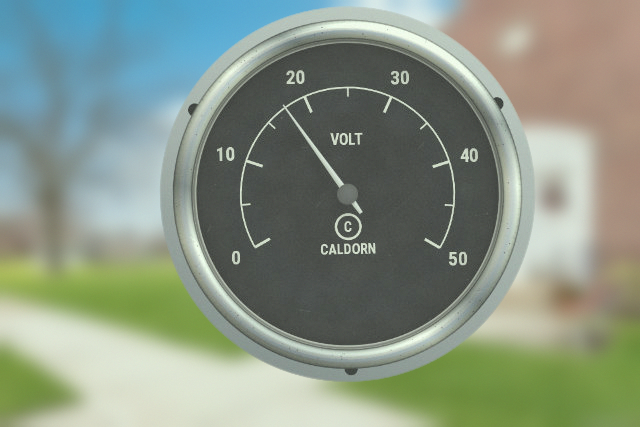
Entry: 17.5 V
